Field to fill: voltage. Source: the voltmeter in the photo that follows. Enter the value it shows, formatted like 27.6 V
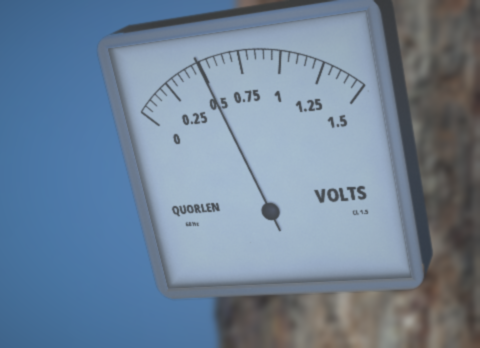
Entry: 0.5 V
